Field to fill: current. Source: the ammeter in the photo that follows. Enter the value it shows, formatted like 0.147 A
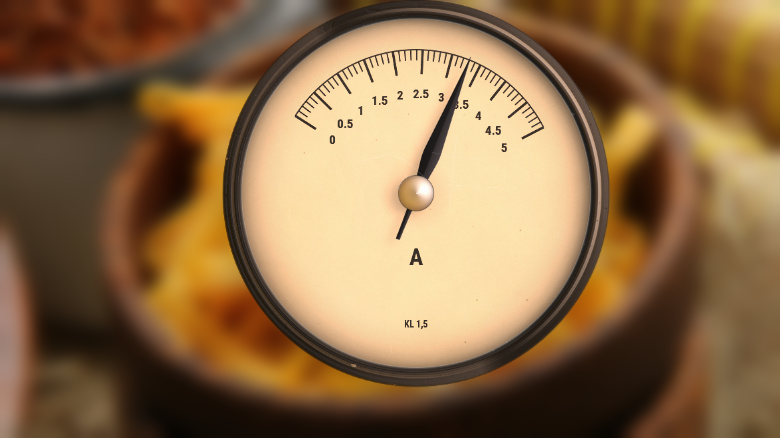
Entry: 3.3 A
